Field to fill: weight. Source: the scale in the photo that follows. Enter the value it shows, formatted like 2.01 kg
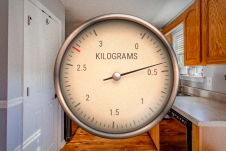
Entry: 0.4 kg
